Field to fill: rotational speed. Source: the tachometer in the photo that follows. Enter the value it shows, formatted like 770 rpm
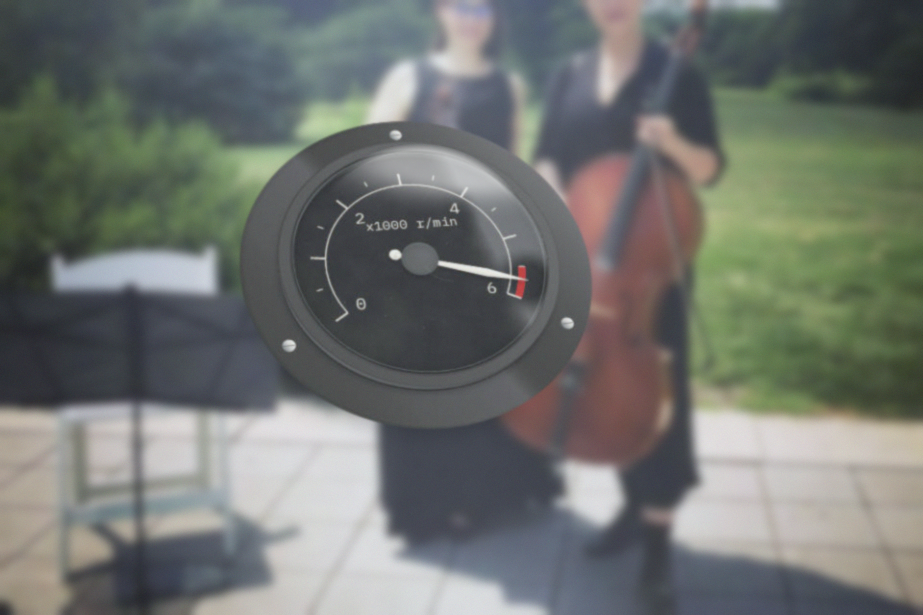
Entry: 5750 rpm
